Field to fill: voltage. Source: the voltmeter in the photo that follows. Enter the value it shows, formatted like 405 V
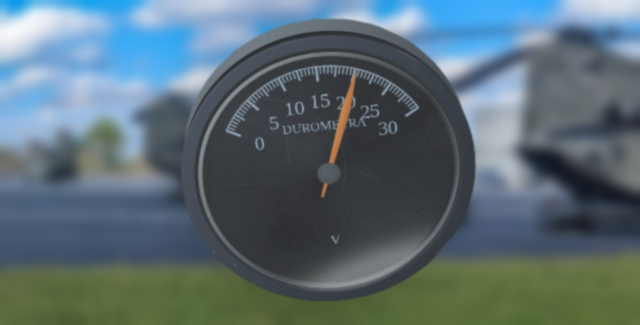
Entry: 20 V
